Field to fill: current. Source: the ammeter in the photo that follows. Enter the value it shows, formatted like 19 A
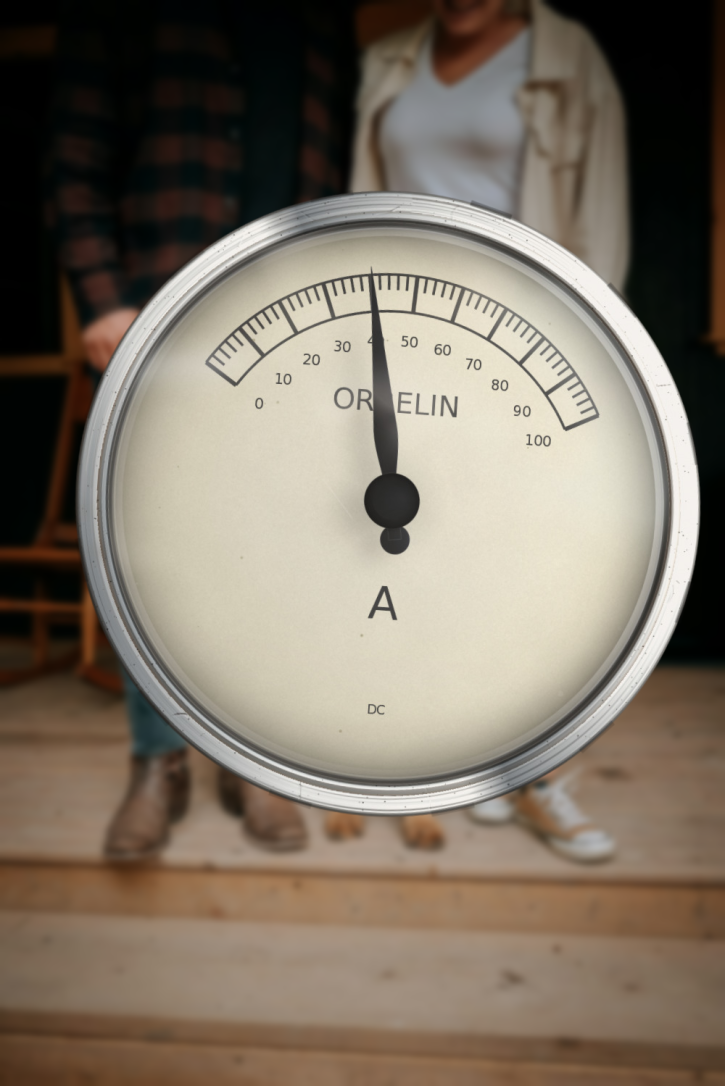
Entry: 40 A
